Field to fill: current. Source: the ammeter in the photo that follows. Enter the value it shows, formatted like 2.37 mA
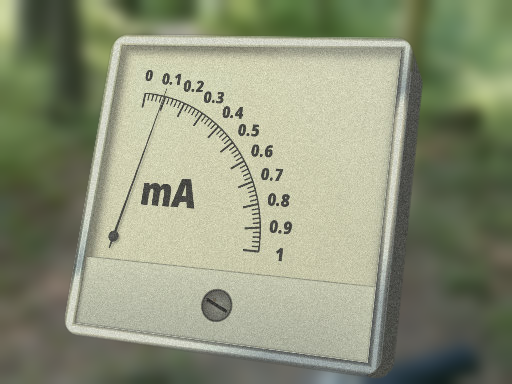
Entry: 0.1 mA
